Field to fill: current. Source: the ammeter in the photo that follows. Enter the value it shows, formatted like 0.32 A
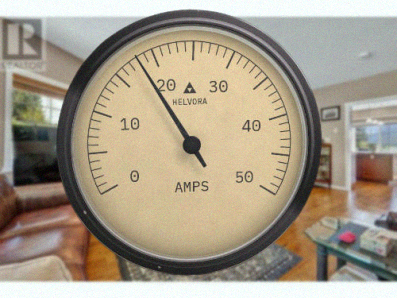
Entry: 18 A
